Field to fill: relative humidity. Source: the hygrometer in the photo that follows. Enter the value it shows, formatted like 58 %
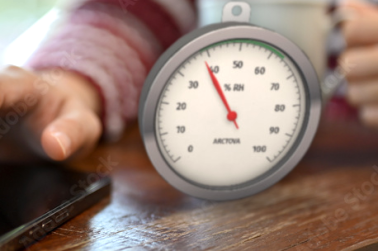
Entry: 38 %
